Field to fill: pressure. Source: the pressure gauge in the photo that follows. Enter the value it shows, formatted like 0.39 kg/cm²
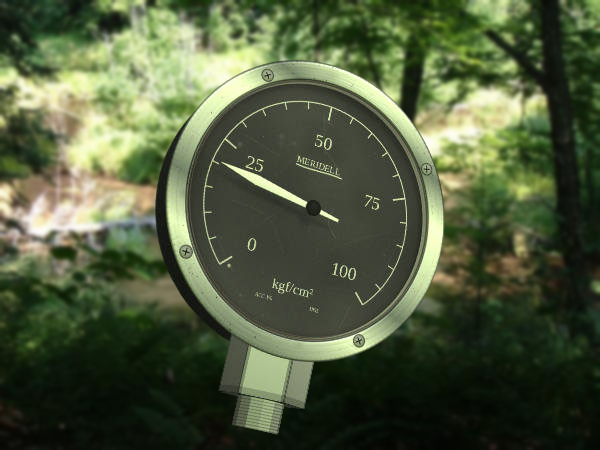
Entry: 20 kg/cm²
